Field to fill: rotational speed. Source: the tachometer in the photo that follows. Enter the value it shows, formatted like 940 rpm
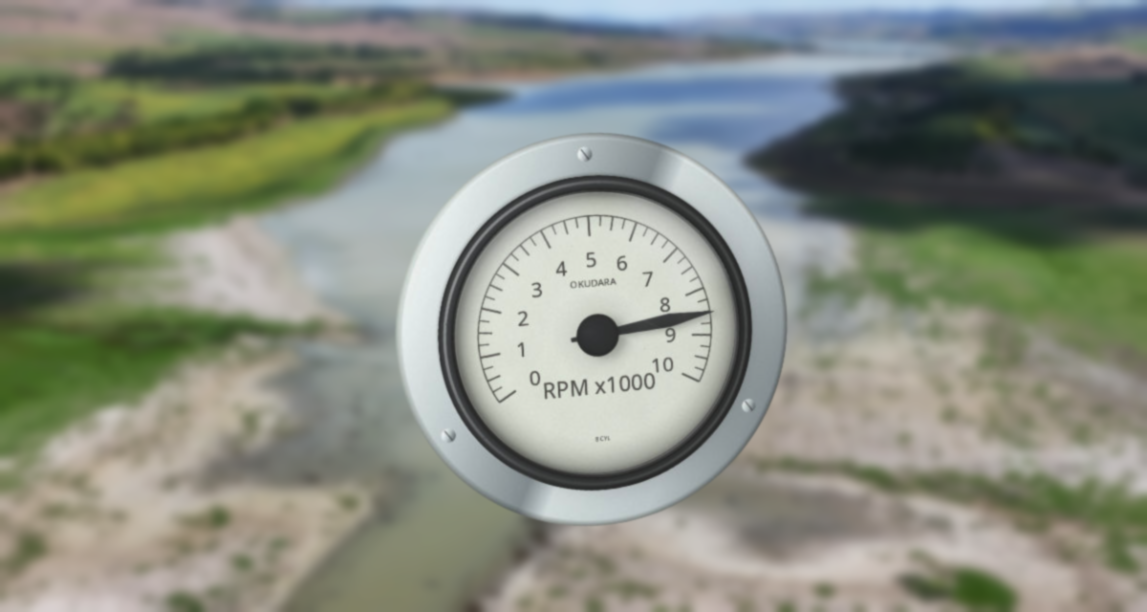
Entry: 8500 rpm
